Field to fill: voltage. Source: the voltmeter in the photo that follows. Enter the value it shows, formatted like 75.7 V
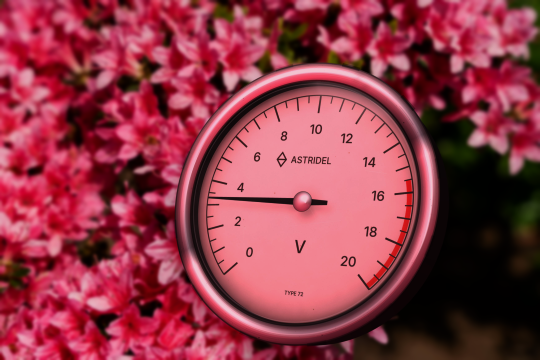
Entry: 3.25 V
